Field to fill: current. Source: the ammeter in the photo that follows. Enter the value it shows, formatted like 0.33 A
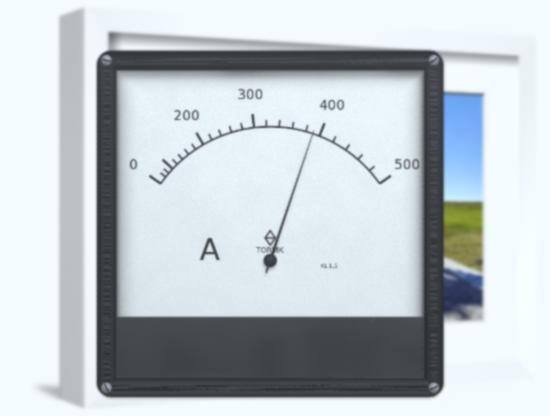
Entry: 390 A
